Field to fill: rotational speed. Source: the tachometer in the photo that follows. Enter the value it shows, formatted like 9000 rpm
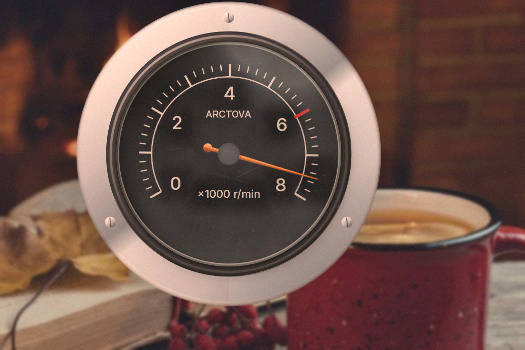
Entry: 7500 rpm
